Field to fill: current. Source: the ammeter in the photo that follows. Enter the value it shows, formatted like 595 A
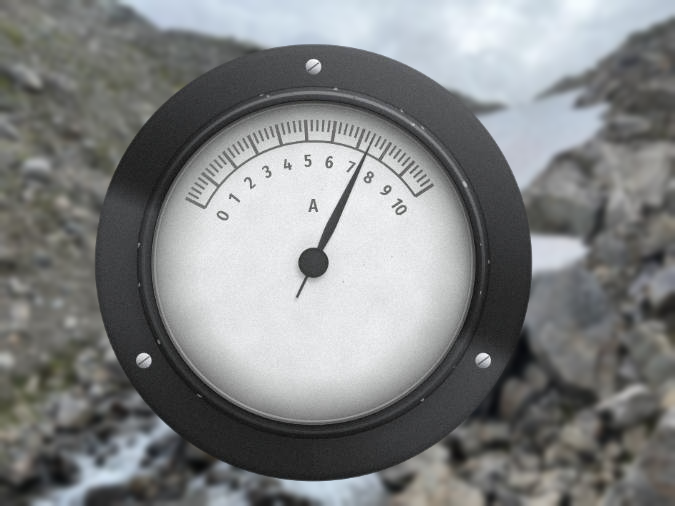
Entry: 7.4 A
